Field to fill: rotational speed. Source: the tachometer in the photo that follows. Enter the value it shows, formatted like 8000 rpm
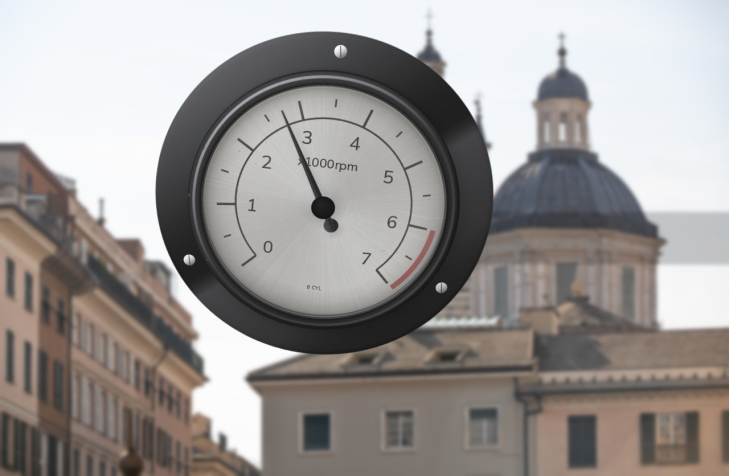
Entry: 2750 rpm
